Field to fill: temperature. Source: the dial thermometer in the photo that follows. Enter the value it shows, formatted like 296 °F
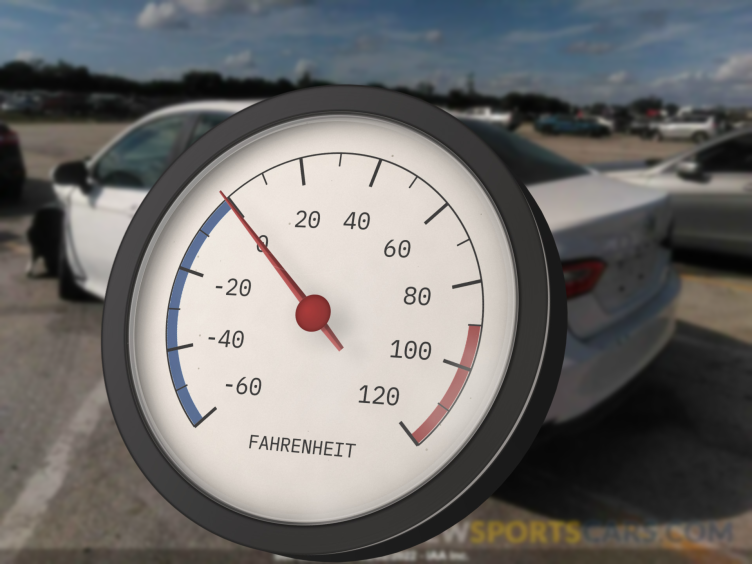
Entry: 0 °F
